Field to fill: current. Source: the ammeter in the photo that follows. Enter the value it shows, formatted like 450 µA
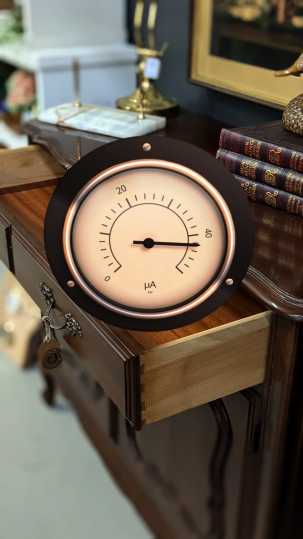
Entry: 42 µA
